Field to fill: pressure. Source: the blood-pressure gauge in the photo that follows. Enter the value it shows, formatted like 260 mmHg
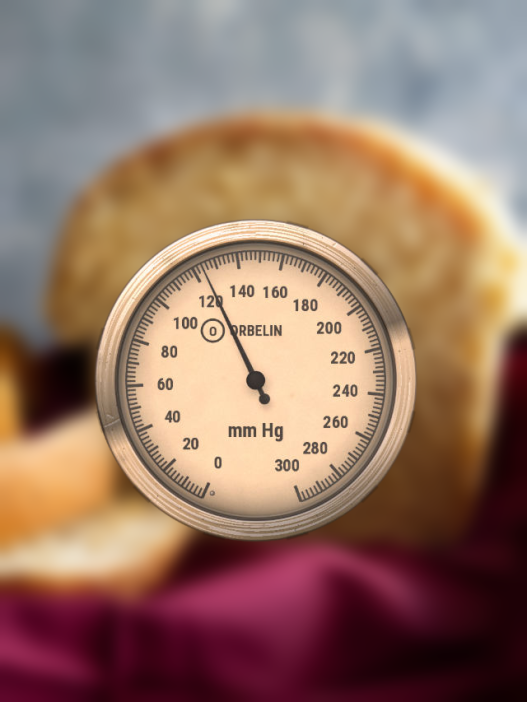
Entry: 124 mmHg
